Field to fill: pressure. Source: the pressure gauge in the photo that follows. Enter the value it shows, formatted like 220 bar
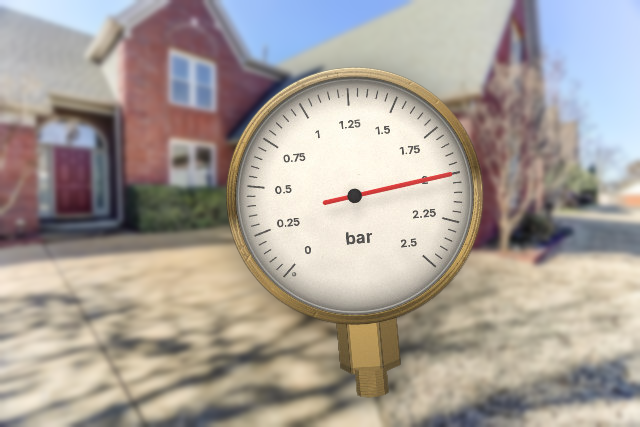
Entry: 2 bar
